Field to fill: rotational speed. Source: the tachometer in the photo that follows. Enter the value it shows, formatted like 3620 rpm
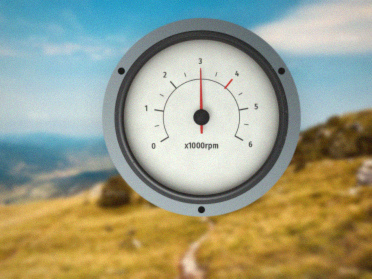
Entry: 3000 rpm
